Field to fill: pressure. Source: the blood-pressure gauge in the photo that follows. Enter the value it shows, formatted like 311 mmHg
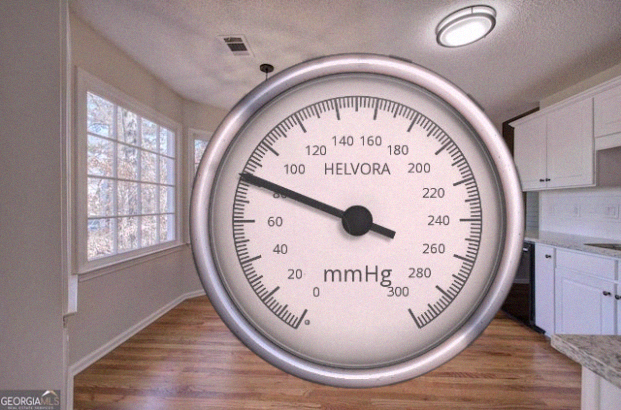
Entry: 82 mmHg
